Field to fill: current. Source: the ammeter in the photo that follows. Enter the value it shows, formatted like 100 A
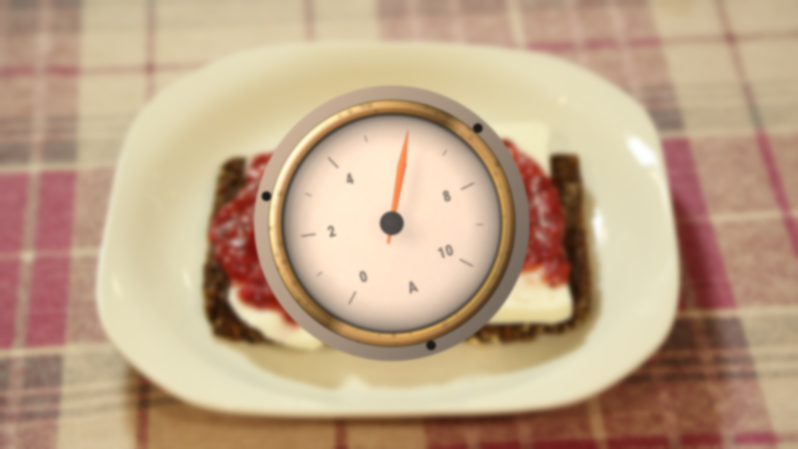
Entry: 6 A
